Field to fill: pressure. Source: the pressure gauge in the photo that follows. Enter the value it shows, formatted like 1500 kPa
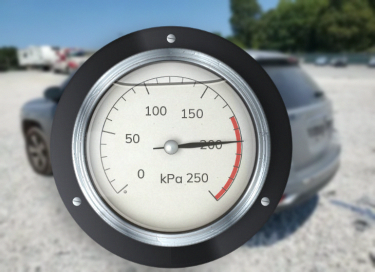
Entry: 200 kPa
